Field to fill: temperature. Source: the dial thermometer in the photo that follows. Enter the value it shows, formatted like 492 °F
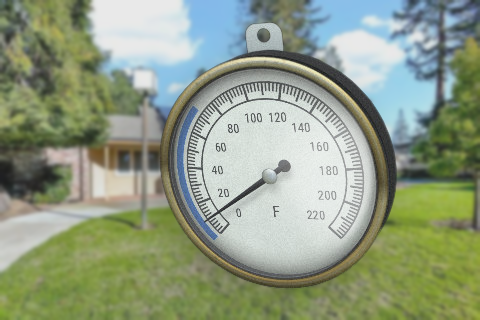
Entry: 10 °F
